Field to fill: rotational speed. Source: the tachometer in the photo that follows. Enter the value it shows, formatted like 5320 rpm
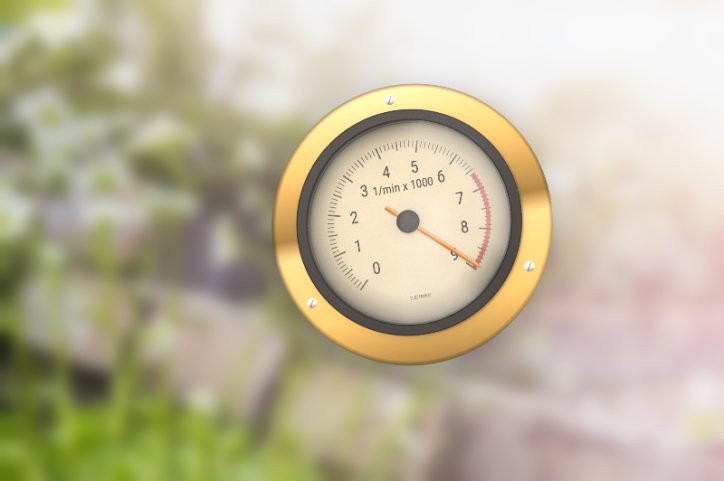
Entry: 8900 rpm
